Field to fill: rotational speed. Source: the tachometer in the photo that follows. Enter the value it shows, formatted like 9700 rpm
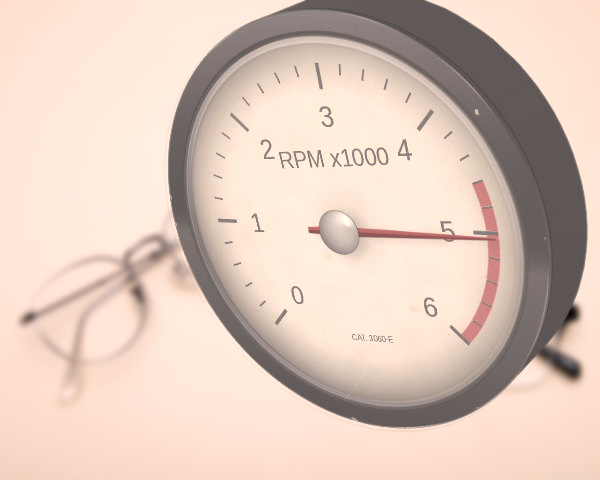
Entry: 5000 rpm
